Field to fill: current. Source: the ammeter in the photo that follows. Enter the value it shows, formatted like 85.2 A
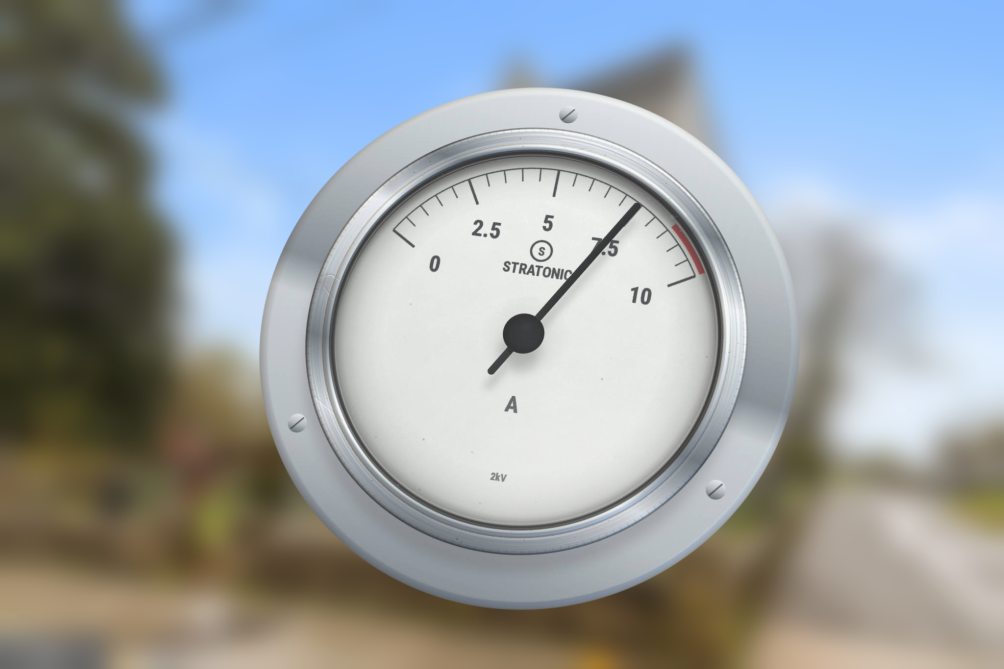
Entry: 7.5 A
